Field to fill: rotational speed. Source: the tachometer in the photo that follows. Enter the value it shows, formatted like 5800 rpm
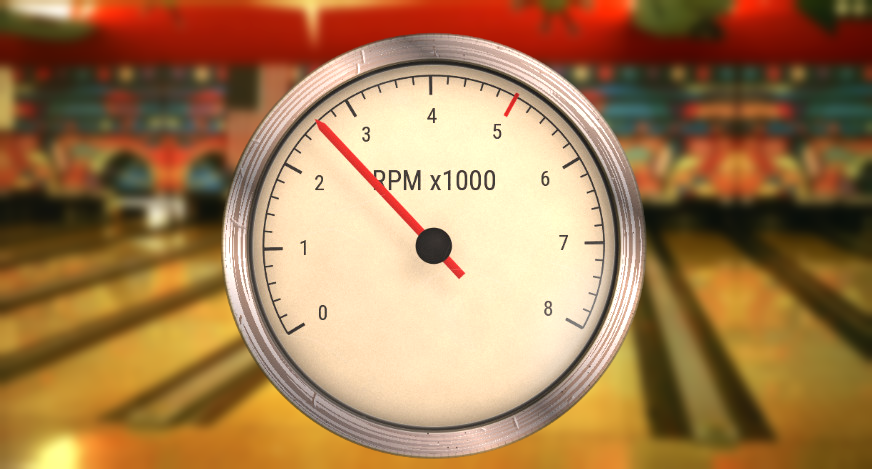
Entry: 2600 rpm
